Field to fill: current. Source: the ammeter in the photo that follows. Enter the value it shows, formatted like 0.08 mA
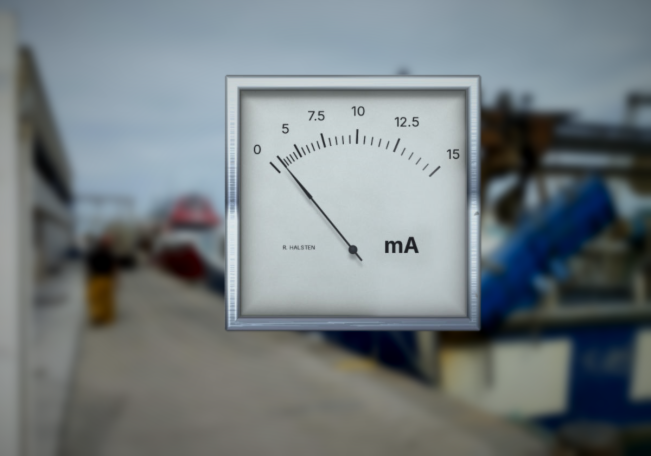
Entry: 2.5 mA
